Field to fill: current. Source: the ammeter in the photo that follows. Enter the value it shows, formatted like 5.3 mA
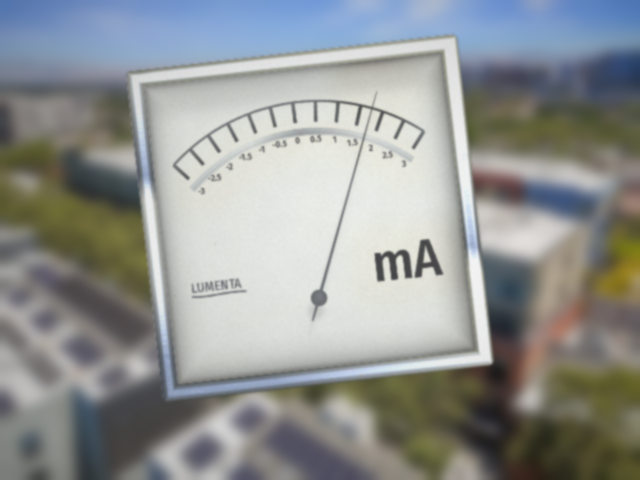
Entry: 1.75 mA
